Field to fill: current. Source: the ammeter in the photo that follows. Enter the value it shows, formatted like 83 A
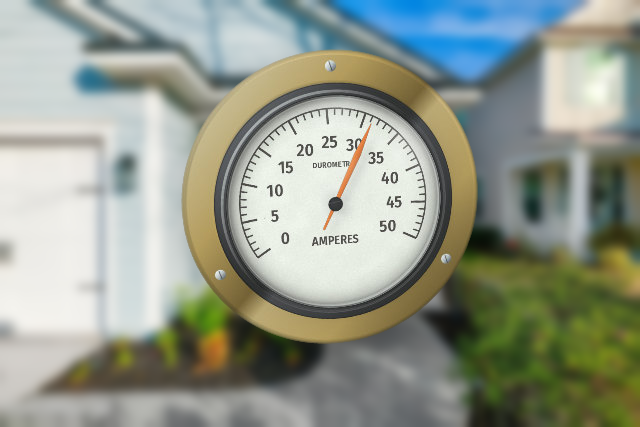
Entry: 31 A
